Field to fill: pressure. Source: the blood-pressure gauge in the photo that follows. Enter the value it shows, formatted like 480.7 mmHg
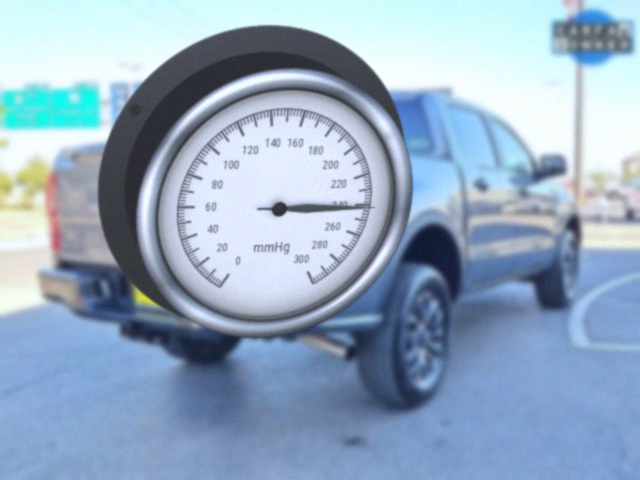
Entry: 240 mmHg
